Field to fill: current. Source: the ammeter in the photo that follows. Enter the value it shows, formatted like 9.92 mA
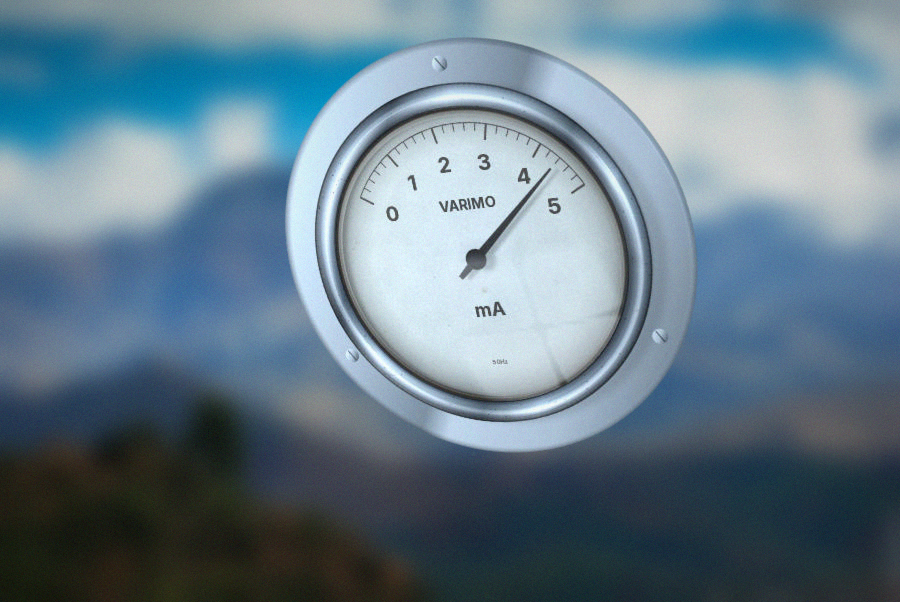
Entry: 4.4 mA
